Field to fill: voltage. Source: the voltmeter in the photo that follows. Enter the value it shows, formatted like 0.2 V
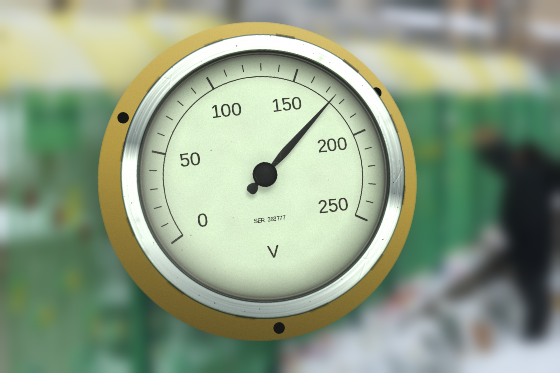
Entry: 175 V
